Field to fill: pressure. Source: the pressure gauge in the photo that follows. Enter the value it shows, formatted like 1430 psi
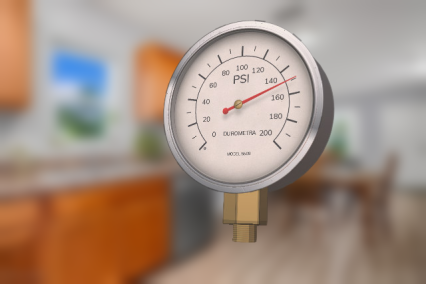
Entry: 150 psi
